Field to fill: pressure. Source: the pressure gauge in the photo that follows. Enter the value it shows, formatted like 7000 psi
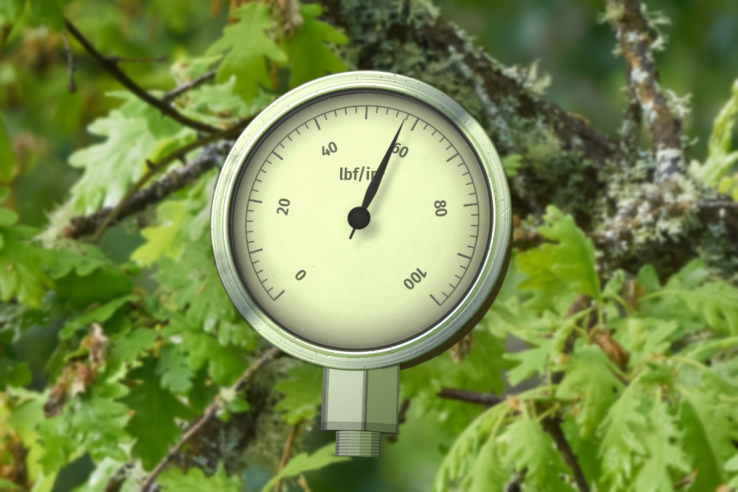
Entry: 58 psi
